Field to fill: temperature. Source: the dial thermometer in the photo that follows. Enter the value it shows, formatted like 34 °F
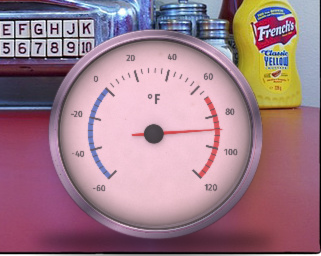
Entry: 88 °F
